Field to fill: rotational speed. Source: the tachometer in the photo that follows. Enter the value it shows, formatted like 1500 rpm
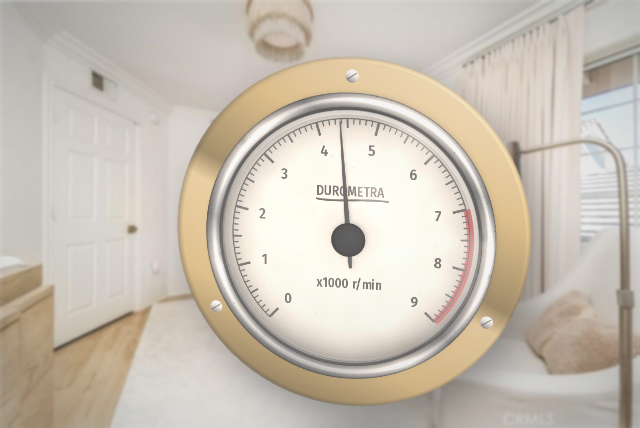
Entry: 4400 rpm
